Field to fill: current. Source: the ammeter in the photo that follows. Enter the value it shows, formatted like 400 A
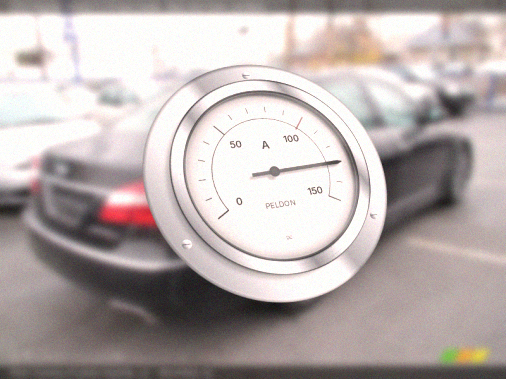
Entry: 130 A
